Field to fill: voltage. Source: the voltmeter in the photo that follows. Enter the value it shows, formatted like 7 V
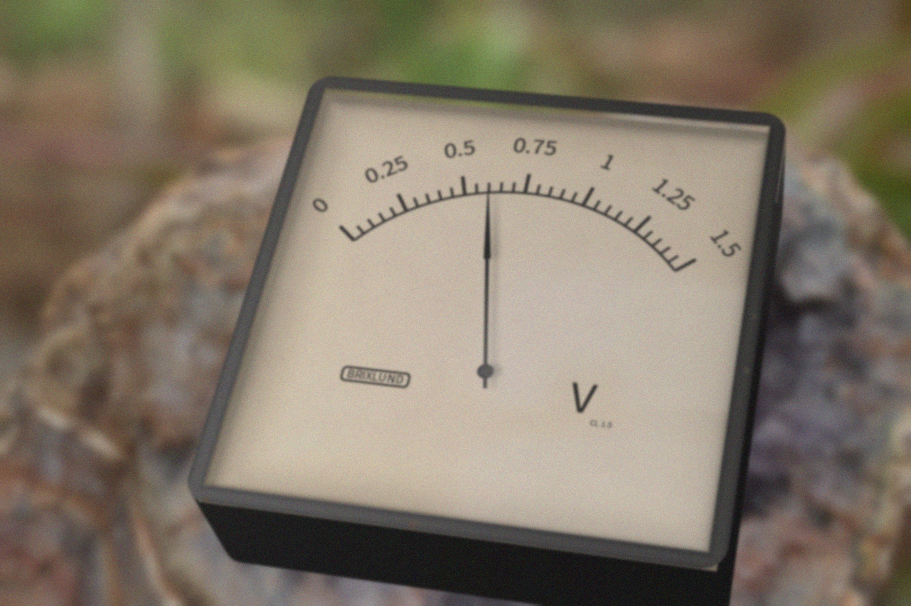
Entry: 0.6 V
